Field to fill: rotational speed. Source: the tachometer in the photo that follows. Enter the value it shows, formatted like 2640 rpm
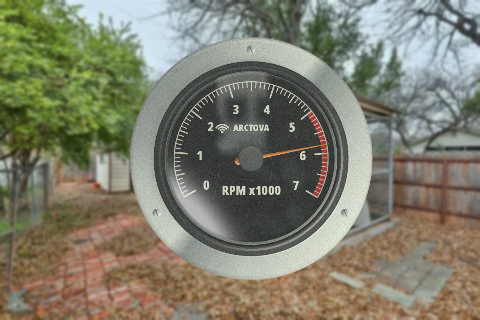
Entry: 5800 rpm
